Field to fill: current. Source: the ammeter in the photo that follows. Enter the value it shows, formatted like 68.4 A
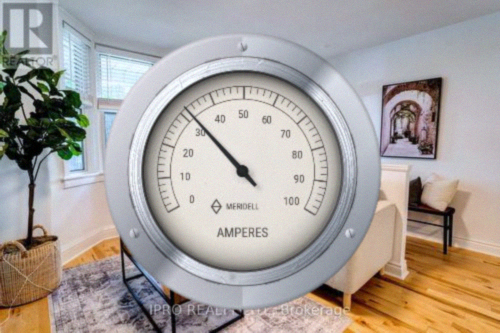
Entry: 32 A
